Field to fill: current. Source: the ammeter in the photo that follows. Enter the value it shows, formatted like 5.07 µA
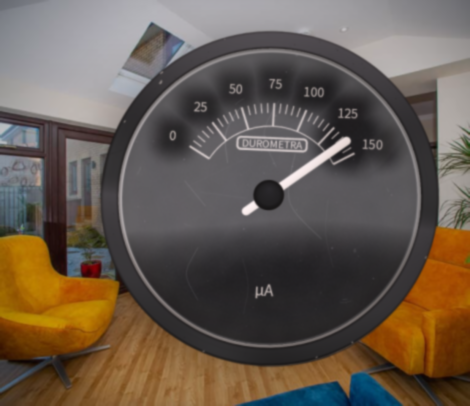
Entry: 140 µA
